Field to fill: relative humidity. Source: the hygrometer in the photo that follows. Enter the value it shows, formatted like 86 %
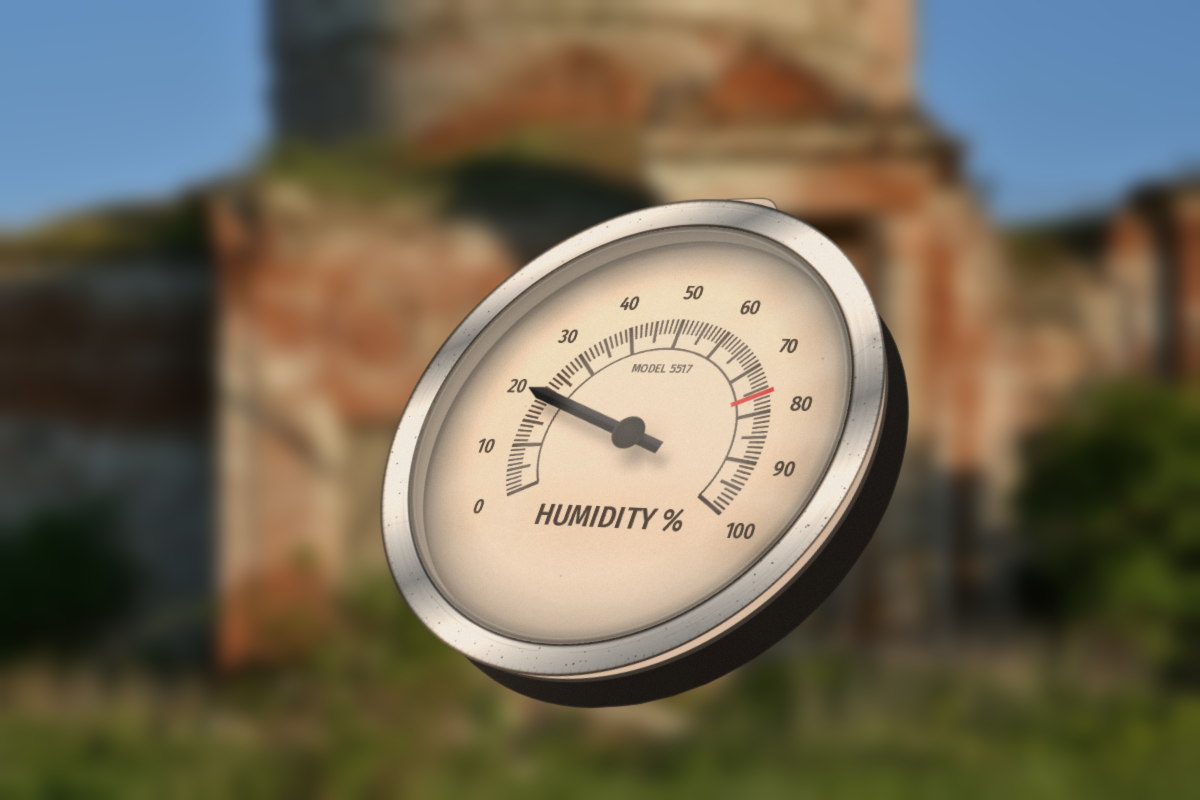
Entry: 20 %
